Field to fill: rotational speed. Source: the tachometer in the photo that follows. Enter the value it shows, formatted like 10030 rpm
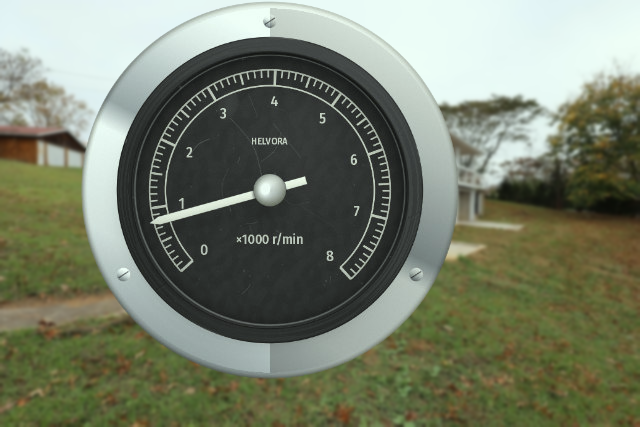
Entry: 800 rpm
